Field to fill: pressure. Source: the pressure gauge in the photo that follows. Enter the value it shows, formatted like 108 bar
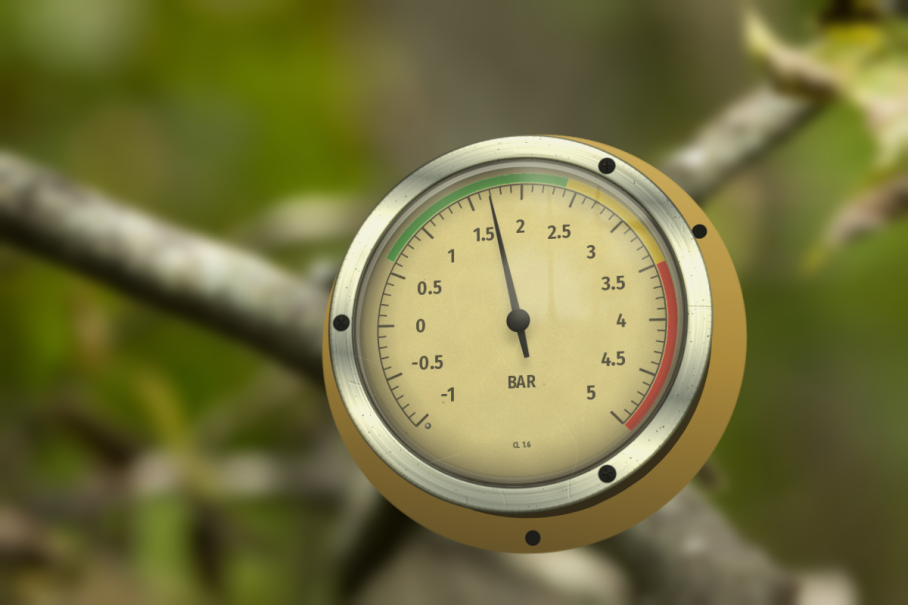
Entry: 1.7 bar
